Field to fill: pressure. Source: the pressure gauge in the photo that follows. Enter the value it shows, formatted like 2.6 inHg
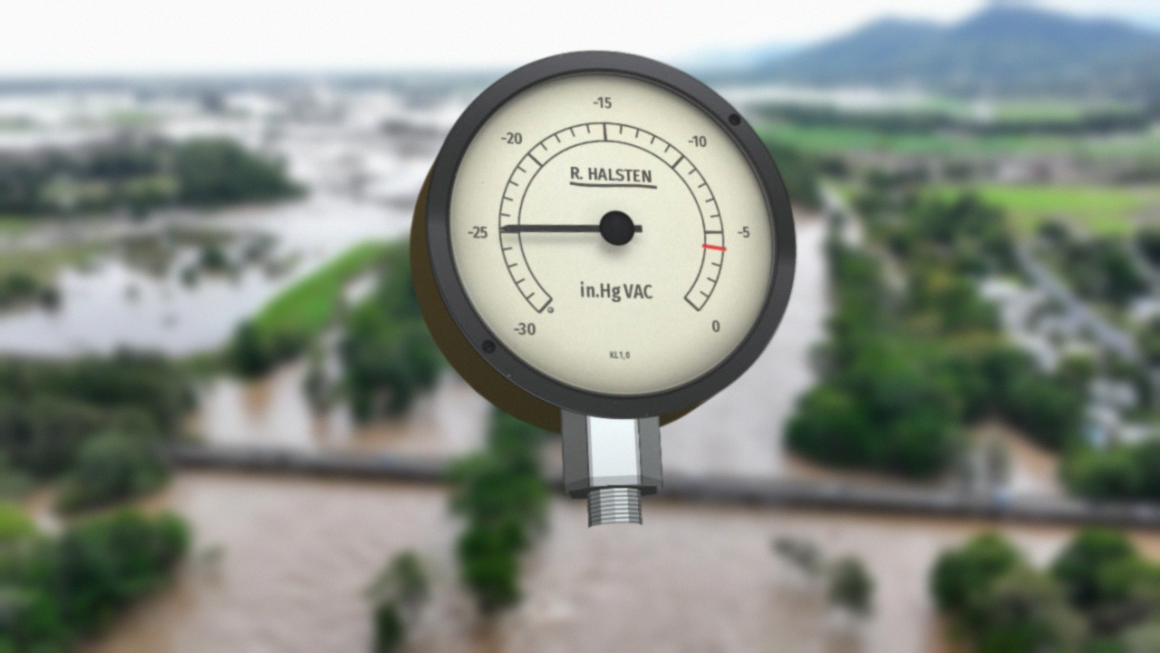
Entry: -25 inHg
